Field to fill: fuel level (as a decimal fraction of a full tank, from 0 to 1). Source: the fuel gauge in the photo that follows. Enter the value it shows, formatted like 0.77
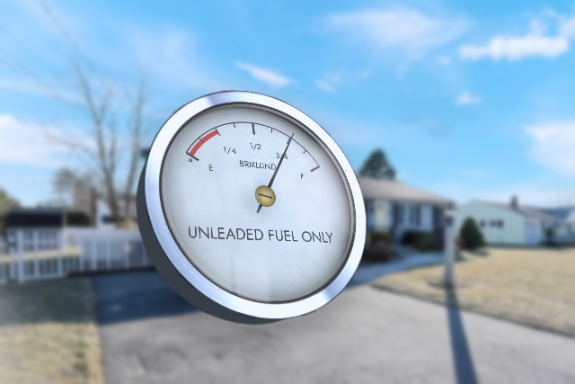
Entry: 0.75
